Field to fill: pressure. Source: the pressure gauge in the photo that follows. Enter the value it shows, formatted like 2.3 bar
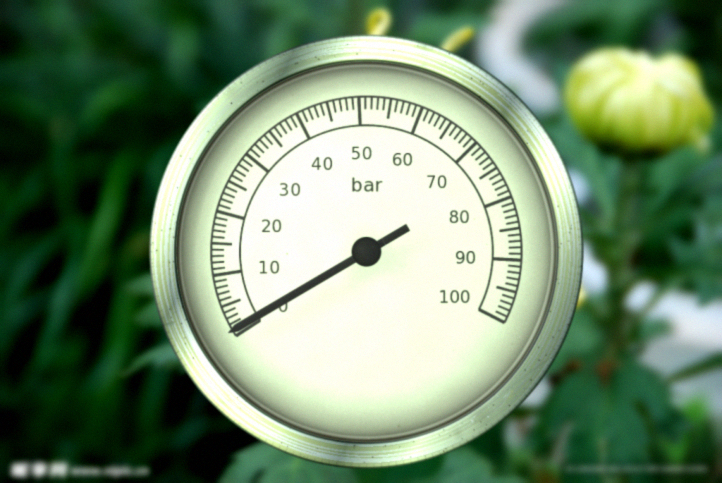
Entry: 1 bar
